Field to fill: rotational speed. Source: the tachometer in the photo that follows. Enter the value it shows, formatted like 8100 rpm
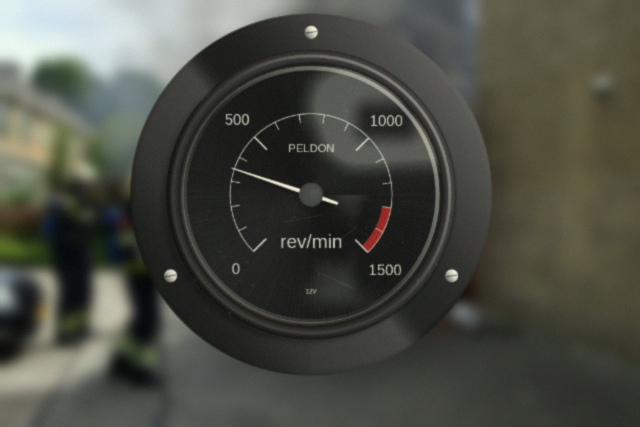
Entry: 350 rpm
